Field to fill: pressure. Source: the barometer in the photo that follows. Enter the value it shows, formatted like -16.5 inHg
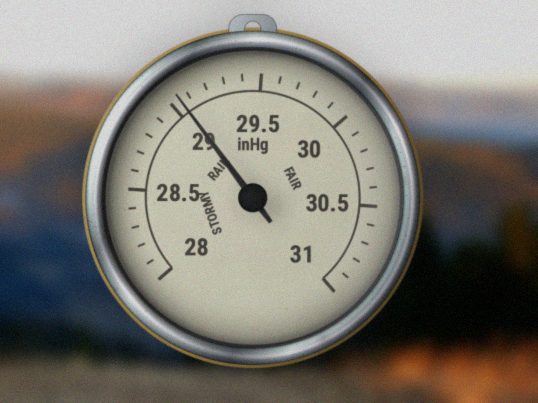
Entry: 29.05 inHg
